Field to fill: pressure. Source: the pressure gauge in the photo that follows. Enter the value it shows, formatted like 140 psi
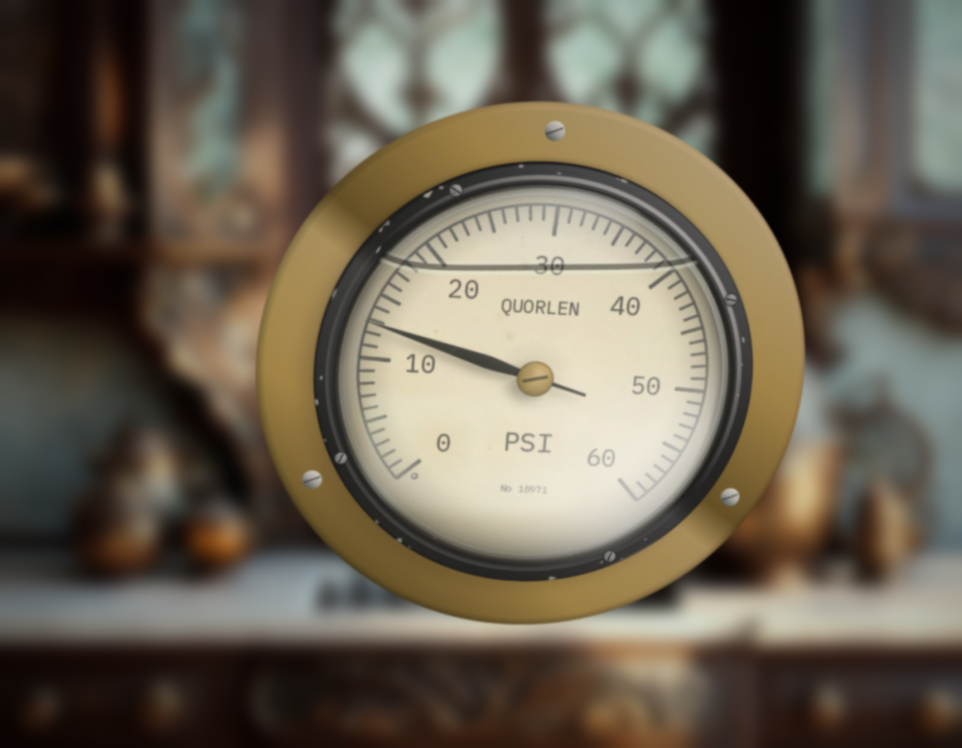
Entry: 13 psi
